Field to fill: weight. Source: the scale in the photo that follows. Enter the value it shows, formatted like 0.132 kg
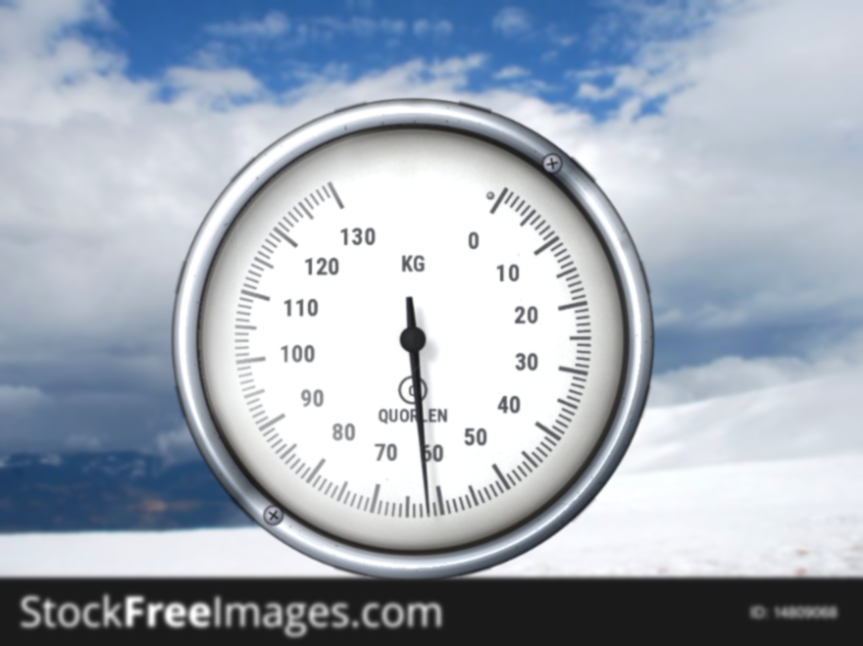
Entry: 62 kg
